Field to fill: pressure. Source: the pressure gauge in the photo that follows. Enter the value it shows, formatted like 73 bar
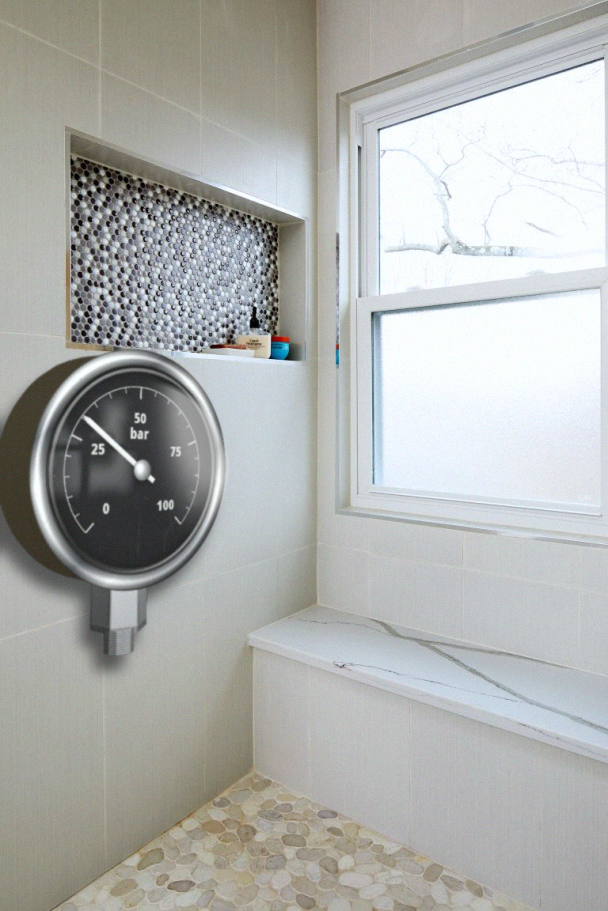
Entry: 30 bar
